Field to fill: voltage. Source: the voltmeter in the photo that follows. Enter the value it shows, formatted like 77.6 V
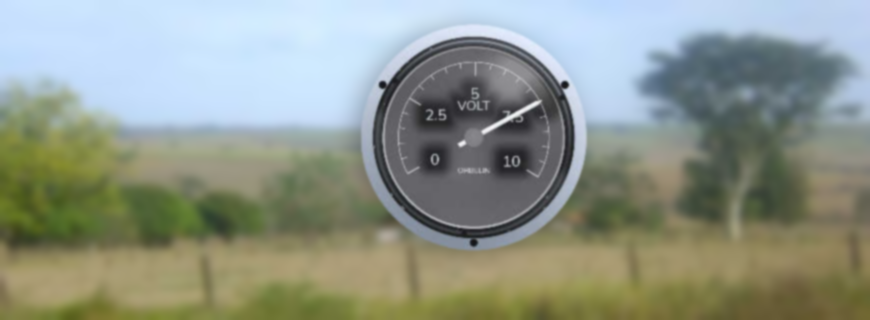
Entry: 7.5 V
